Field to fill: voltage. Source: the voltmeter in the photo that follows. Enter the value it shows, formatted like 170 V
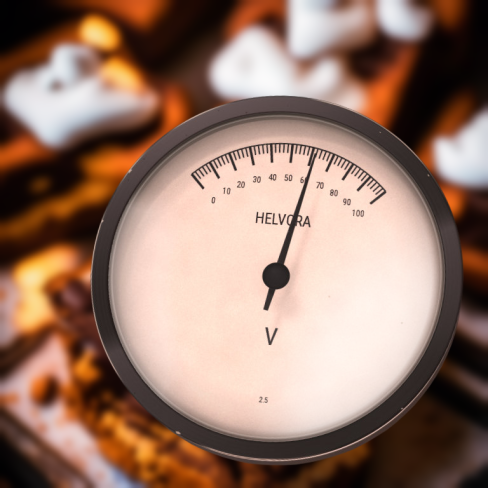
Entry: 62 V
